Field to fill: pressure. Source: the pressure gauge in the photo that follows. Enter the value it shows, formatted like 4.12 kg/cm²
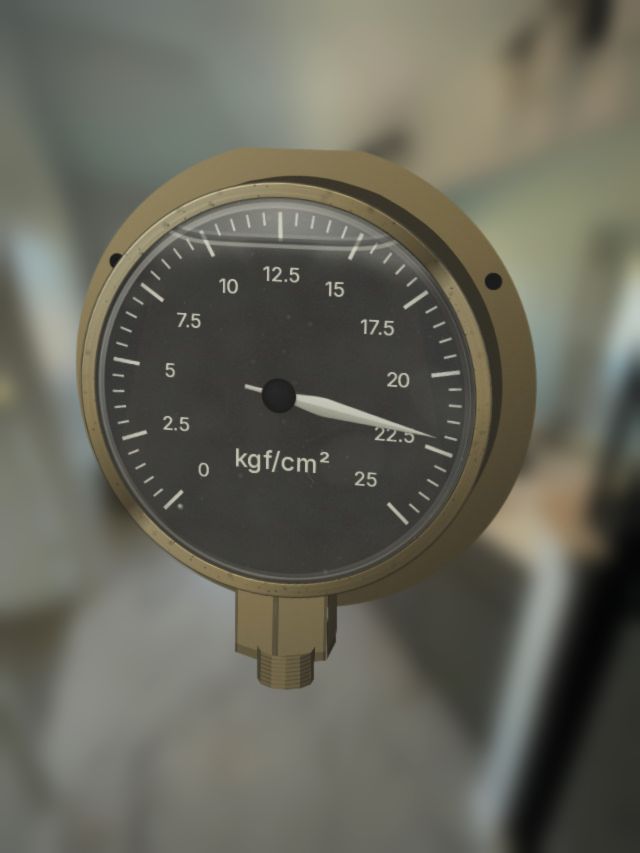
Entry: 22 kg/cm²
